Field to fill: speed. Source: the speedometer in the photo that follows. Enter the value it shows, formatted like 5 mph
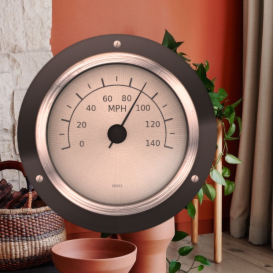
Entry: 90 mph
